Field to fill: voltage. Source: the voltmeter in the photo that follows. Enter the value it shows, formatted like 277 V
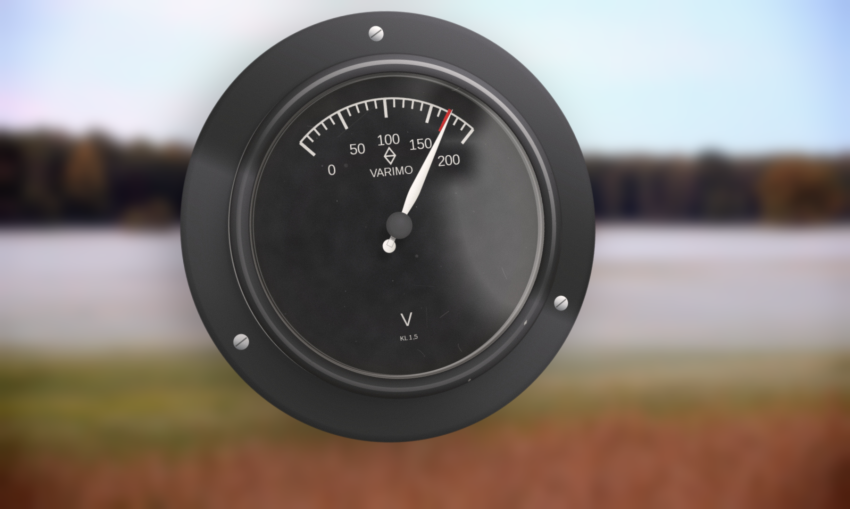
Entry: 170 V
